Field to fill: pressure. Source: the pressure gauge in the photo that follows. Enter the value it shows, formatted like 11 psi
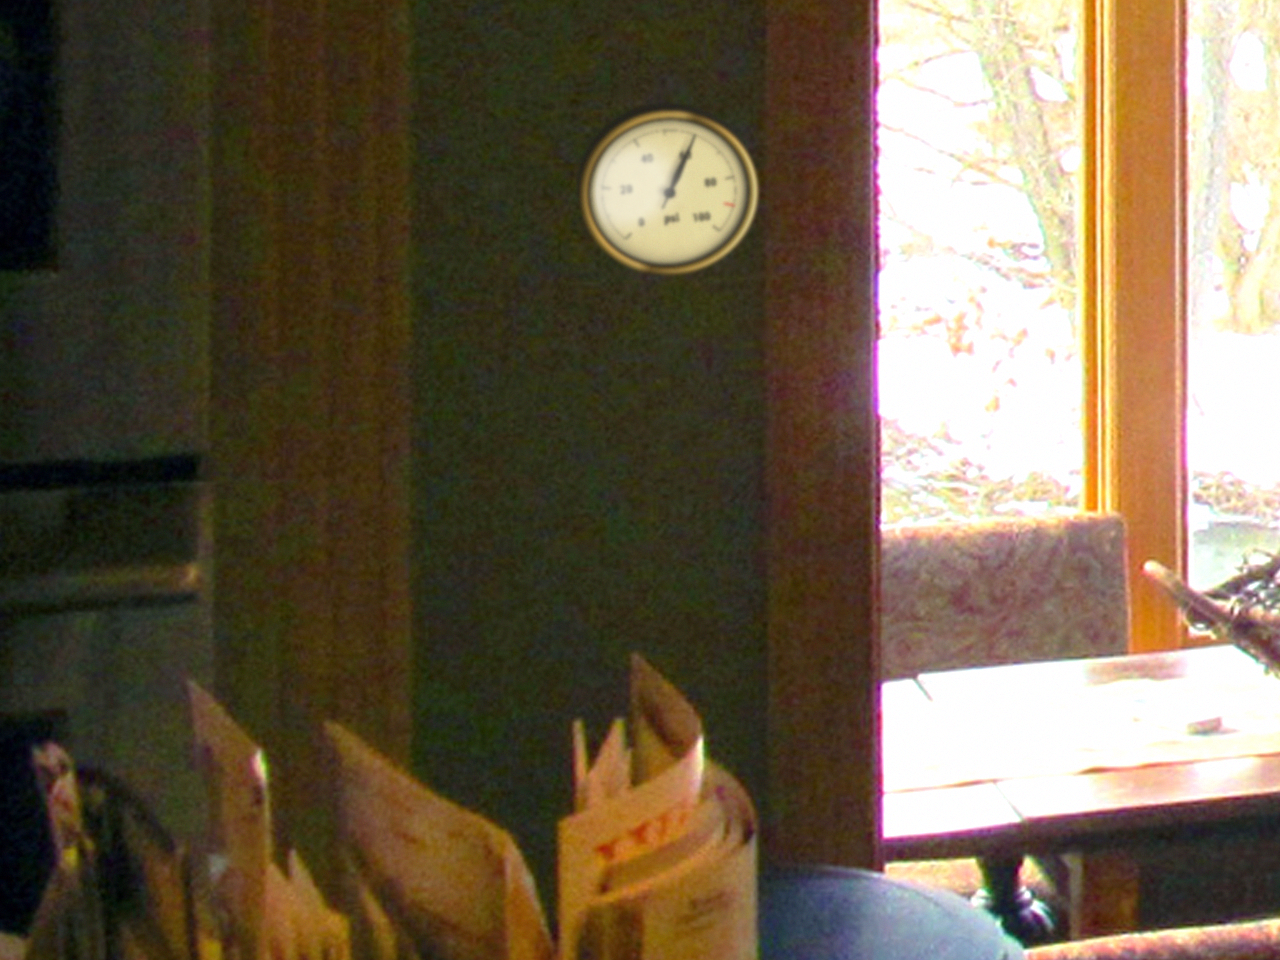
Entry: 60 psi
